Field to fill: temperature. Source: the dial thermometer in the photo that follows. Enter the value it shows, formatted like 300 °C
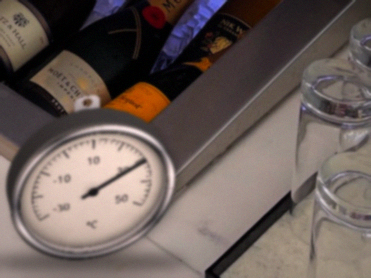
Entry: 30 °C
